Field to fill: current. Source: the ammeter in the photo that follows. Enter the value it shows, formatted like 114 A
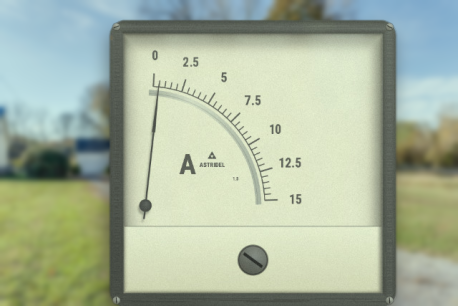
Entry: 0.5 A
